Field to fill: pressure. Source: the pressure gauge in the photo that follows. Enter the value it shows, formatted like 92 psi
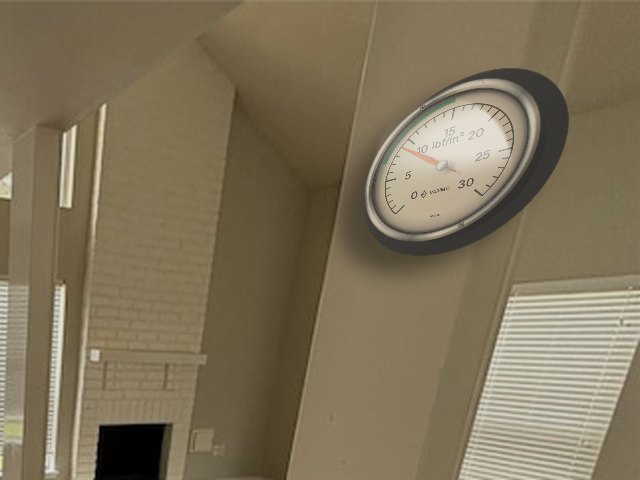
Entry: 9 psi
